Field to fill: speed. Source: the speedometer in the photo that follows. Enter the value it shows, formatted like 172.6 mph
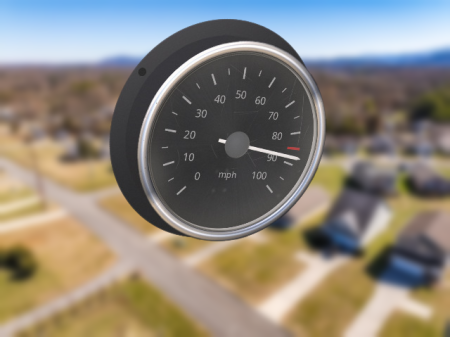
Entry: 87.5 mph
